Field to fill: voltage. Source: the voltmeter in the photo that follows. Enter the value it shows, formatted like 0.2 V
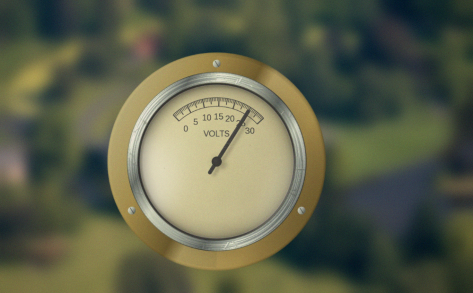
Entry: 25 V
